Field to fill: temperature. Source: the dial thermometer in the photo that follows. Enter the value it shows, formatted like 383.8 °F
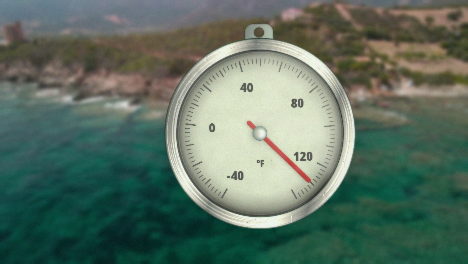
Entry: 130 °F
